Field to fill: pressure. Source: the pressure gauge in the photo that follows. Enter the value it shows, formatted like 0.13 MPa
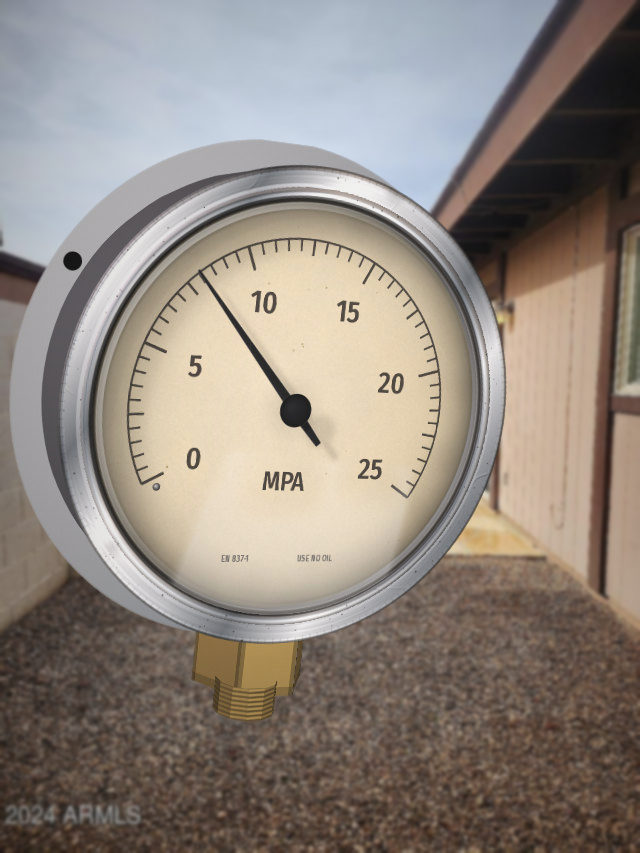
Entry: 8 MPa
